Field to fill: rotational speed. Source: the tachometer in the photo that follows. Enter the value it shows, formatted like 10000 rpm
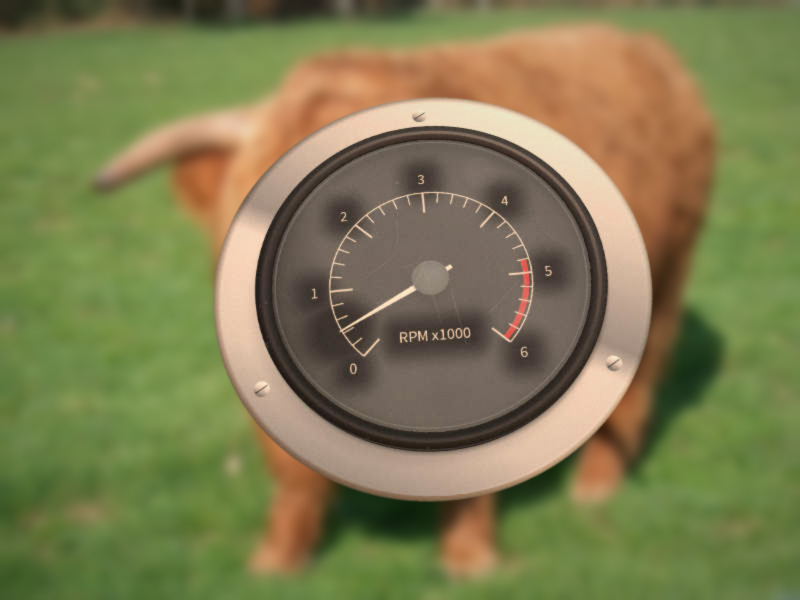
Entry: 400 rpm
